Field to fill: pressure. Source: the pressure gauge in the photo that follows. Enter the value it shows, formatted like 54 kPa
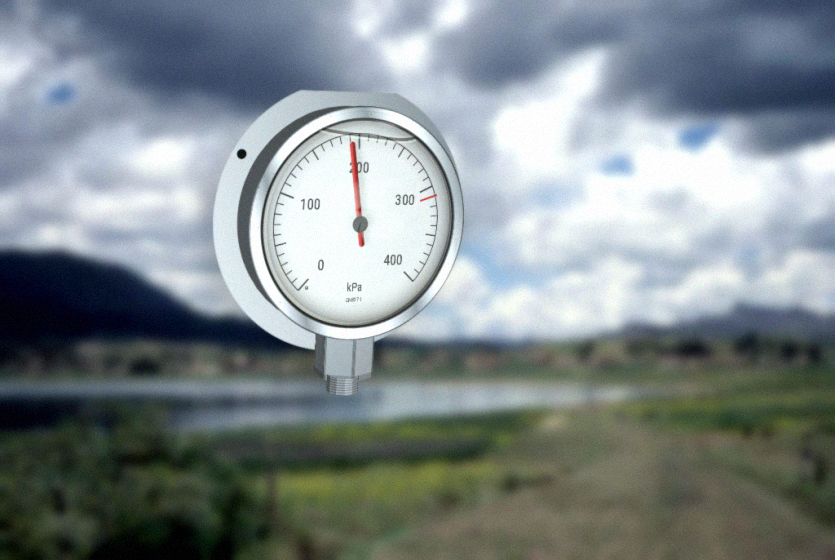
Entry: 190 kPa
